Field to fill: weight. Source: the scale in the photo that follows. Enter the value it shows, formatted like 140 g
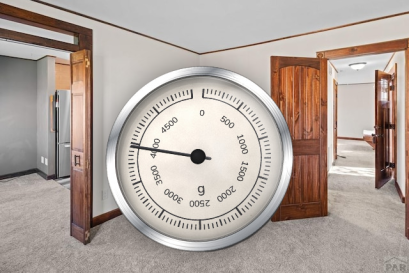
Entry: 3950 g
